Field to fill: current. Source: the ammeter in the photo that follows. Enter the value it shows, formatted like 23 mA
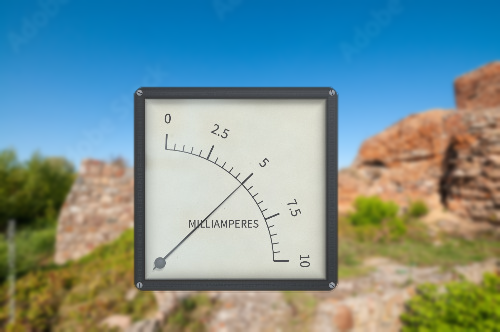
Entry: 5 mA
